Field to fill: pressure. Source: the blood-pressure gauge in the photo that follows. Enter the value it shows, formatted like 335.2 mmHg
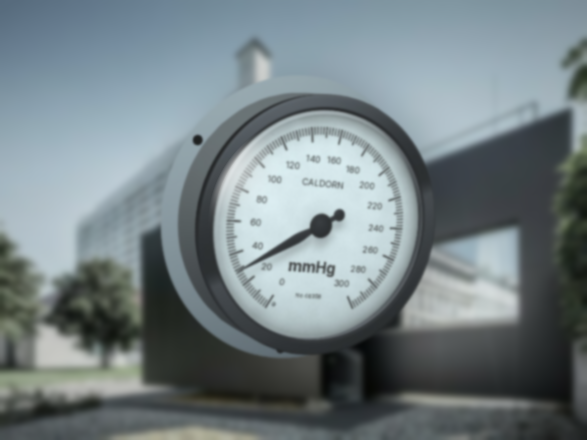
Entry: 30 mmHg
